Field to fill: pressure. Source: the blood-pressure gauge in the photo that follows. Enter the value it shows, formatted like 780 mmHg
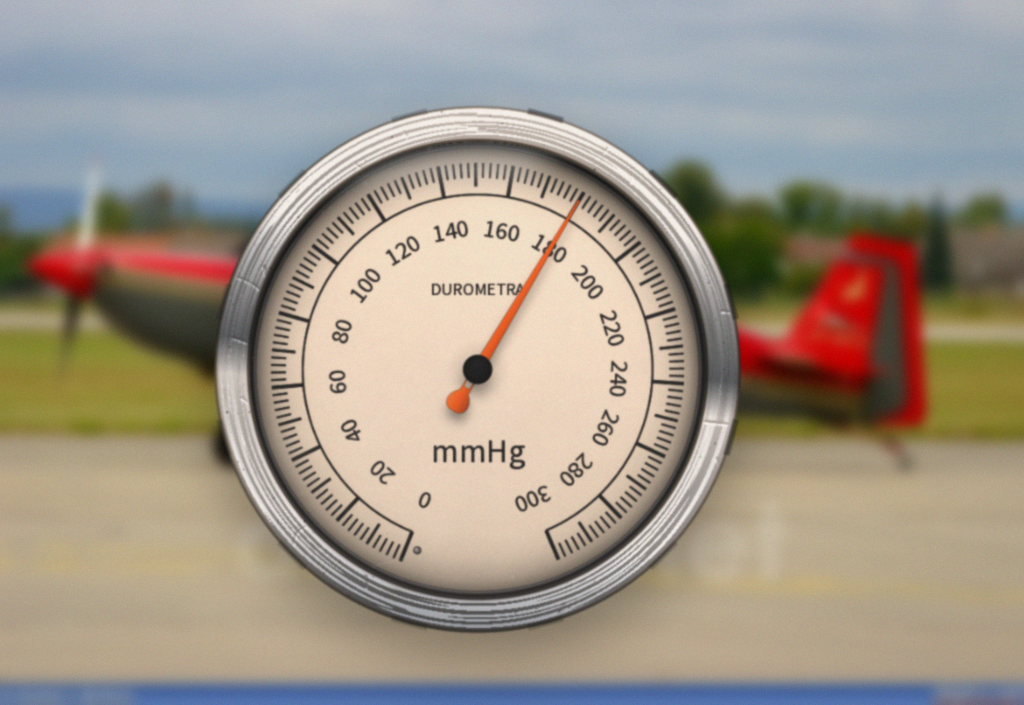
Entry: 180 mmHg
